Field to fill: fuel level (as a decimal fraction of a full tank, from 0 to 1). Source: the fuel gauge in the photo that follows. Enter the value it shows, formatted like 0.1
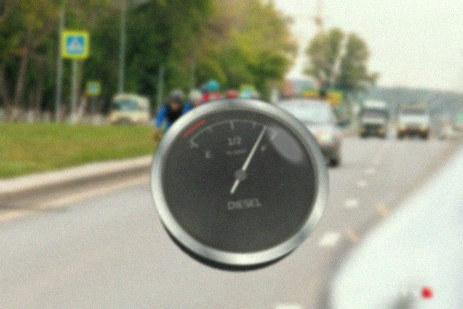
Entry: 0.875
